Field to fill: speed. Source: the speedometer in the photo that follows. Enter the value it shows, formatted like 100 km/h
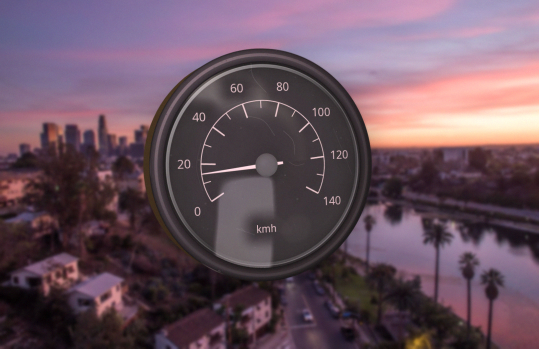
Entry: 15 km/h
